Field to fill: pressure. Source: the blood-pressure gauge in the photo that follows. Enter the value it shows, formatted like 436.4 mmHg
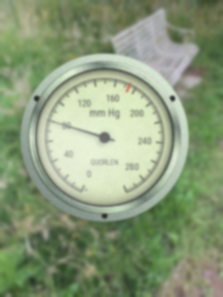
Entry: 80 mmHg
